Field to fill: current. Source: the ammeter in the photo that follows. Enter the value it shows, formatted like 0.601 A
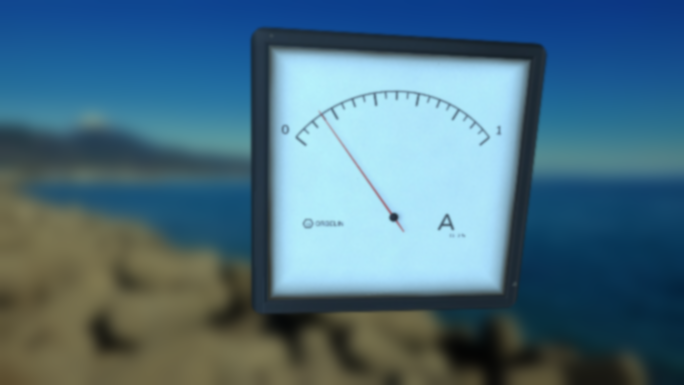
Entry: 0.15 A
